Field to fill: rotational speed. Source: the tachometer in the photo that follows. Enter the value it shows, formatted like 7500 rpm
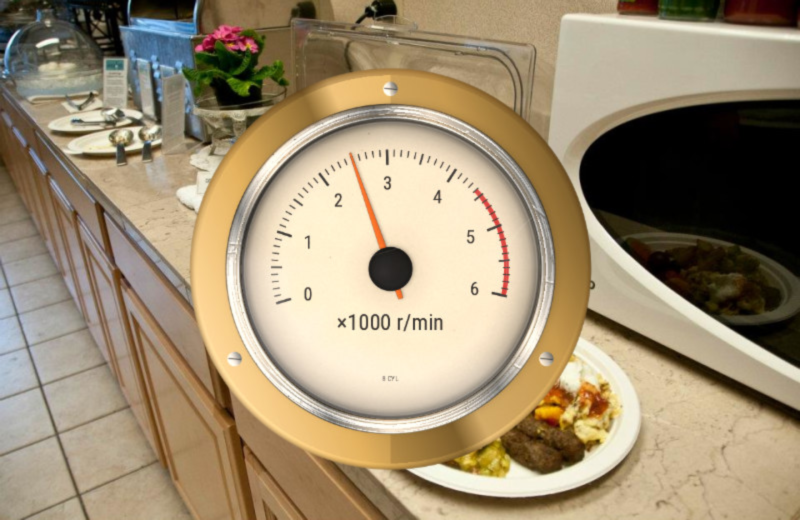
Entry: 2500 rpm
